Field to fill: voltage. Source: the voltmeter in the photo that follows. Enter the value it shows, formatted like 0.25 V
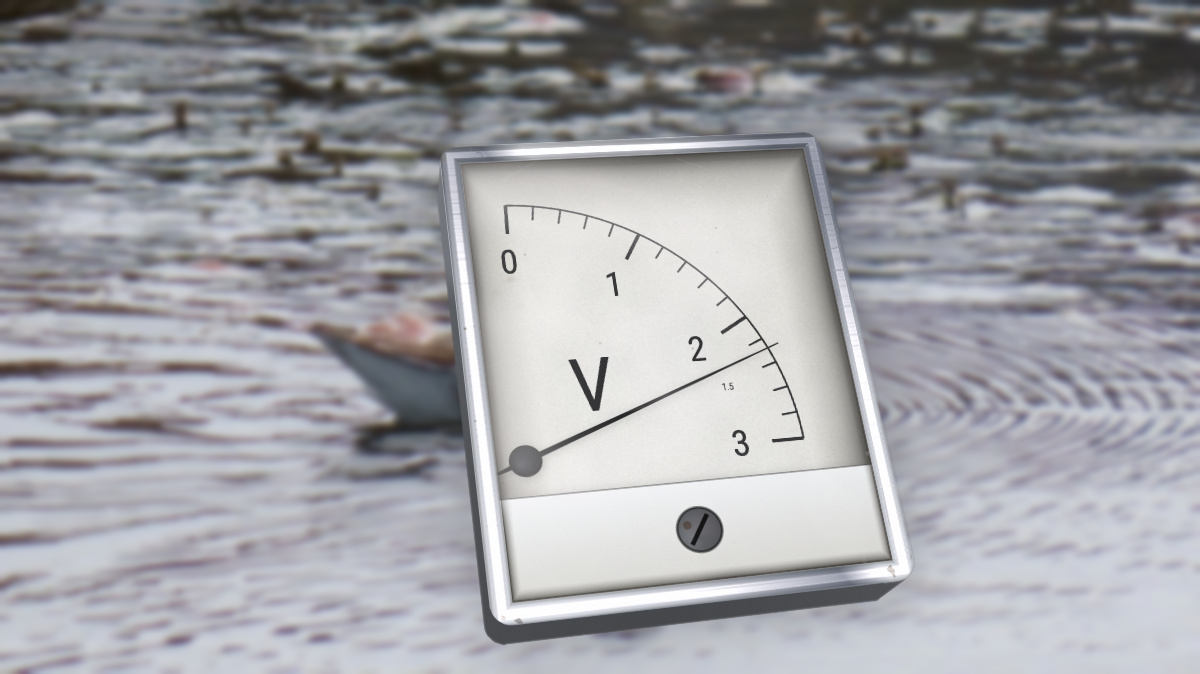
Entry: 2.3 V
